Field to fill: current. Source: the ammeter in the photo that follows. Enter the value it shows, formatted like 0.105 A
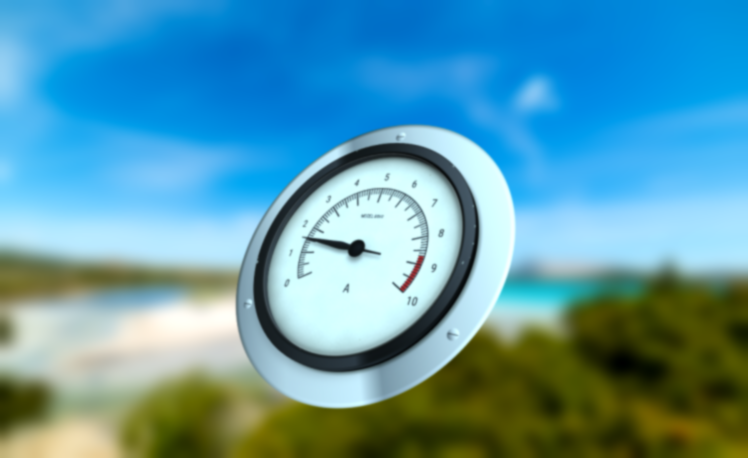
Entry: 1.5 A
